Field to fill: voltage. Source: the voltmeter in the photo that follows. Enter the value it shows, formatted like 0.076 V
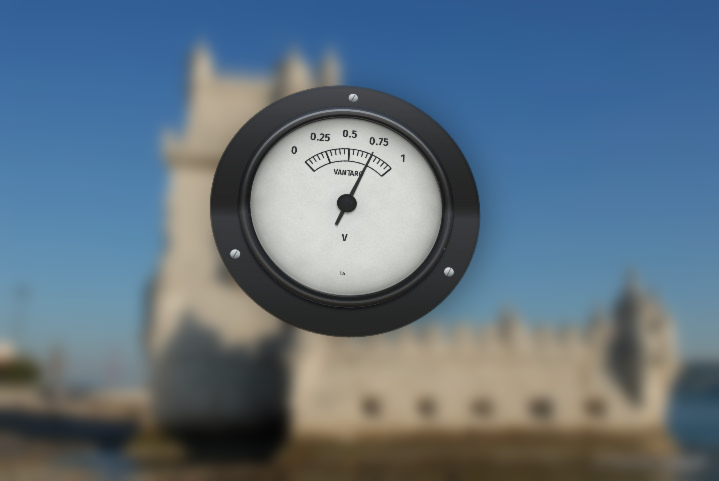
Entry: 0.75 V
